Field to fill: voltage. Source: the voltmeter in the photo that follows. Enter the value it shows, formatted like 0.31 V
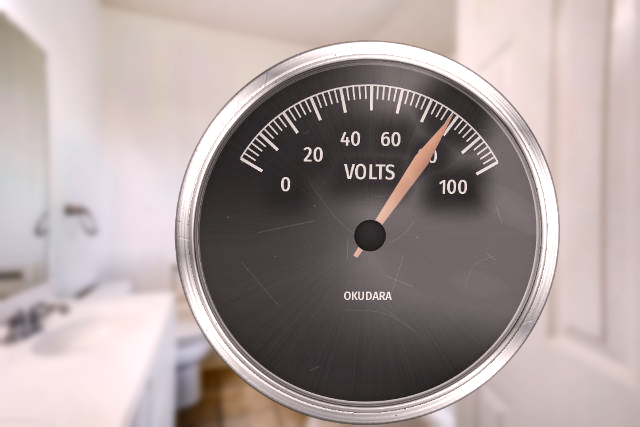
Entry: 78 V
